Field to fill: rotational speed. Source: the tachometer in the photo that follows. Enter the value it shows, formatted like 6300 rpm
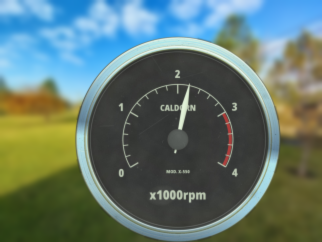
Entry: 2200 rpm
